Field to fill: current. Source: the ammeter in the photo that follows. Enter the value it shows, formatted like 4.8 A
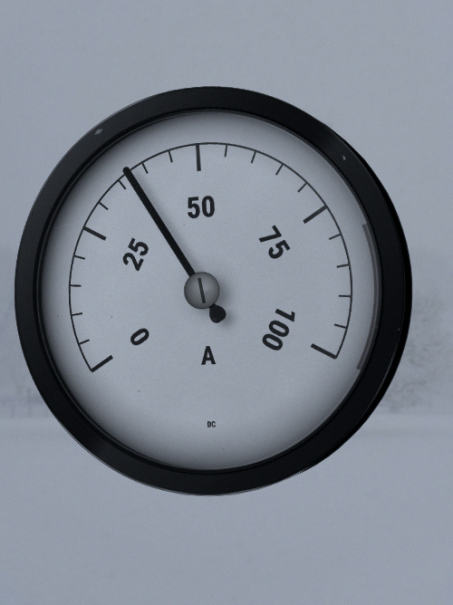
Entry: 37.5 A
